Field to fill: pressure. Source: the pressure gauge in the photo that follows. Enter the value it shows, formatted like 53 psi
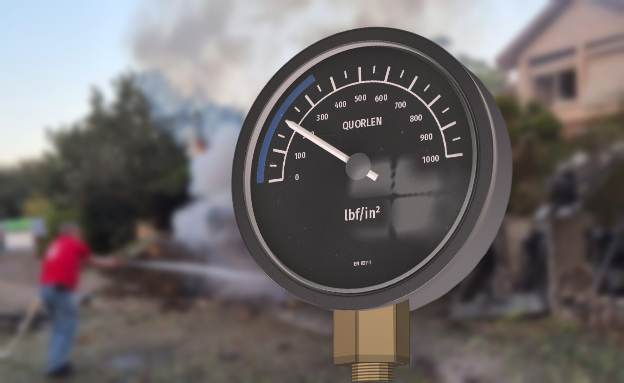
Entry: 200 psi
